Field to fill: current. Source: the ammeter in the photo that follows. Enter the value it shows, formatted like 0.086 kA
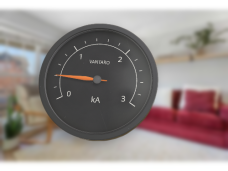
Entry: 0.4 kA
